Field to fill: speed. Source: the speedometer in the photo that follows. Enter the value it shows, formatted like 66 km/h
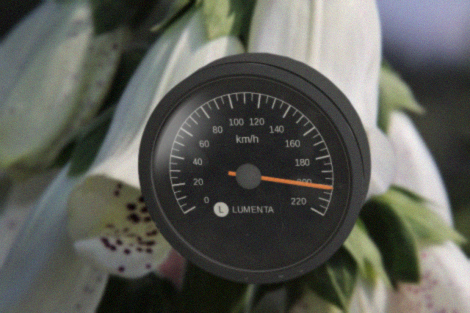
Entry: 200 km/h
